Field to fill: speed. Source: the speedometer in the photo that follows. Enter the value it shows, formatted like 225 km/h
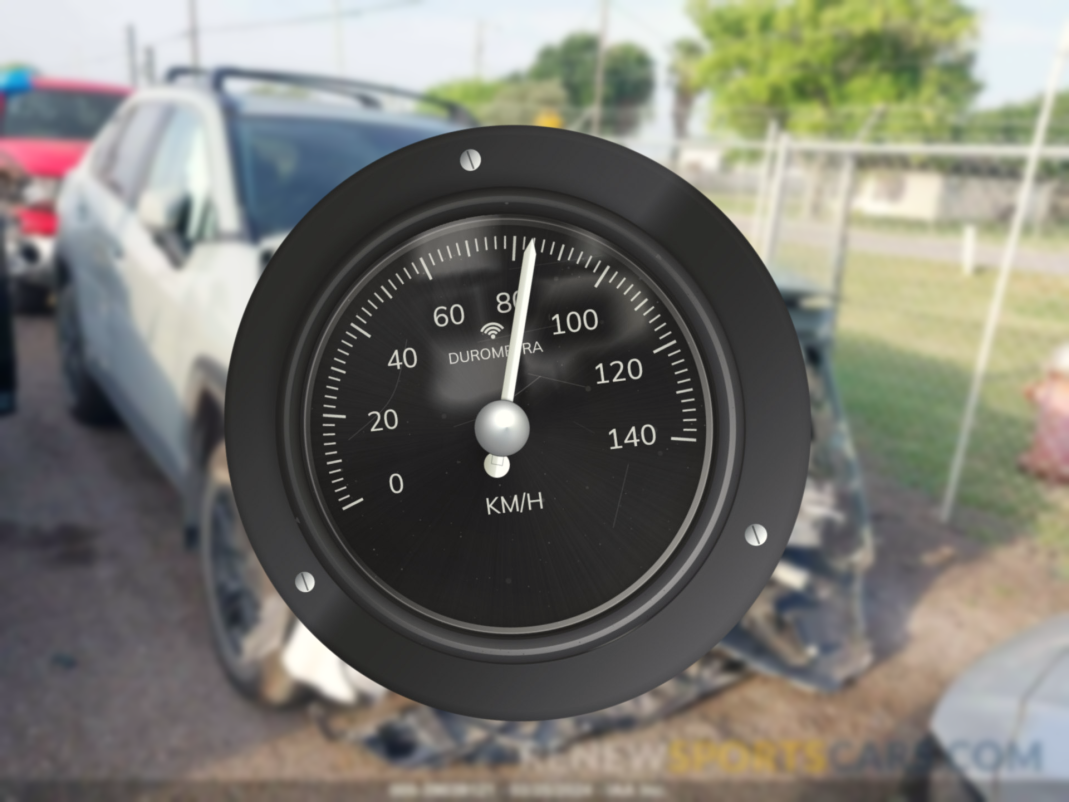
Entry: 84 km/h
